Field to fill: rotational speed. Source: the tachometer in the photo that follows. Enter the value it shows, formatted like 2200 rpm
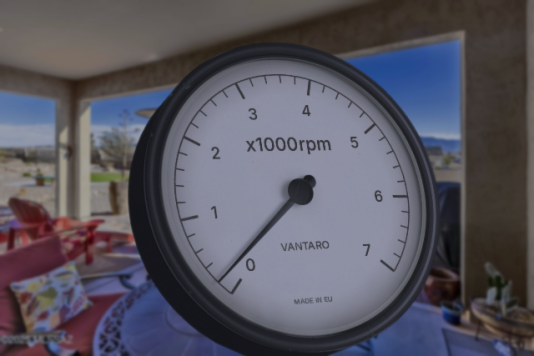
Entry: 200 rpm
